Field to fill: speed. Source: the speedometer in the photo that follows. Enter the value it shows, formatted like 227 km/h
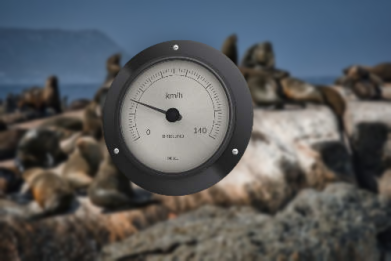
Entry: 30 km/h
